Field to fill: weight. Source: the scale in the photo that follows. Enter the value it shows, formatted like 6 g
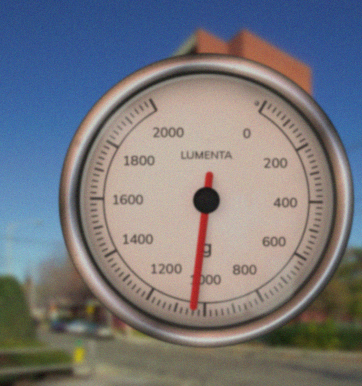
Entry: 1040 g
